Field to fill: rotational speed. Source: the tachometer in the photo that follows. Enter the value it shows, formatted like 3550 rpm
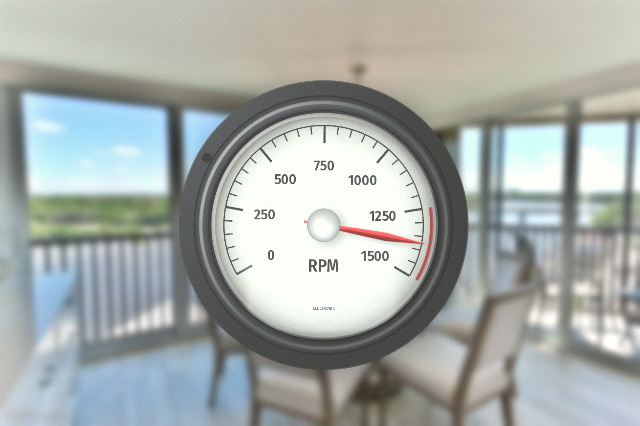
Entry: 1375 rpm
